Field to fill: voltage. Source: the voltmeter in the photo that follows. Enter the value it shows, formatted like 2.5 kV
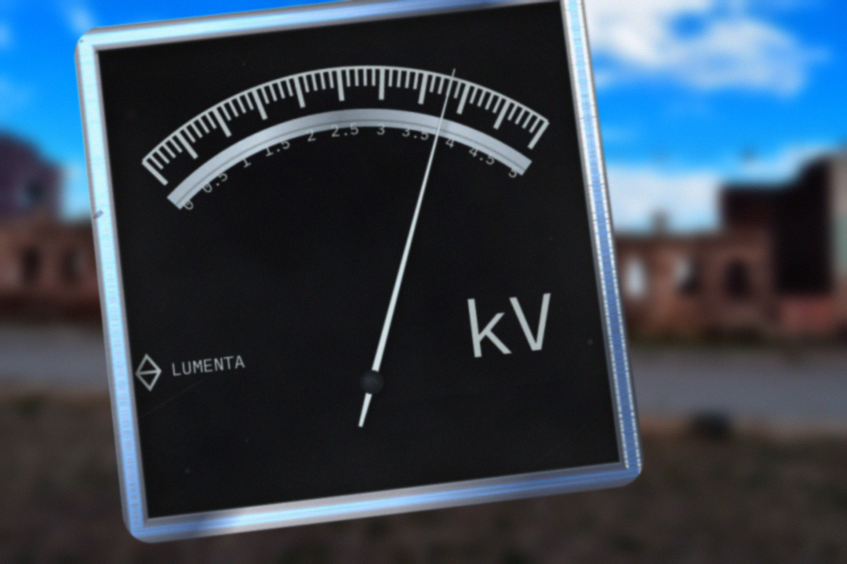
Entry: 3.8 kV
